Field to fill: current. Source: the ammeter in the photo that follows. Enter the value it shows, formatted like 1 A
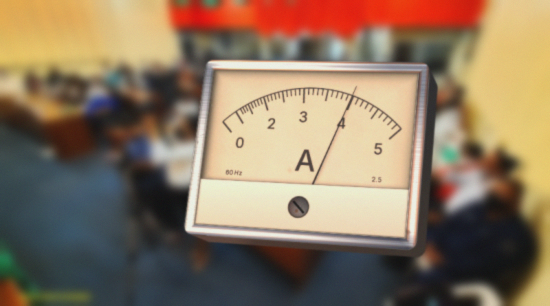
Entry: 4 A
